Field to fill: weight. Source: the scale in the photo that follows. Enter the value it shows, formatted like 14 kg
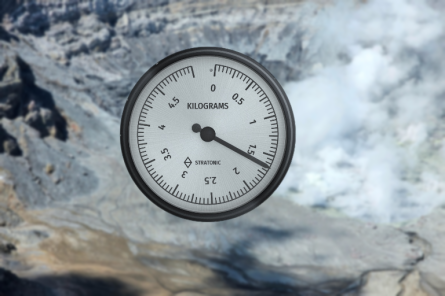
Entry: 1.65 kg
